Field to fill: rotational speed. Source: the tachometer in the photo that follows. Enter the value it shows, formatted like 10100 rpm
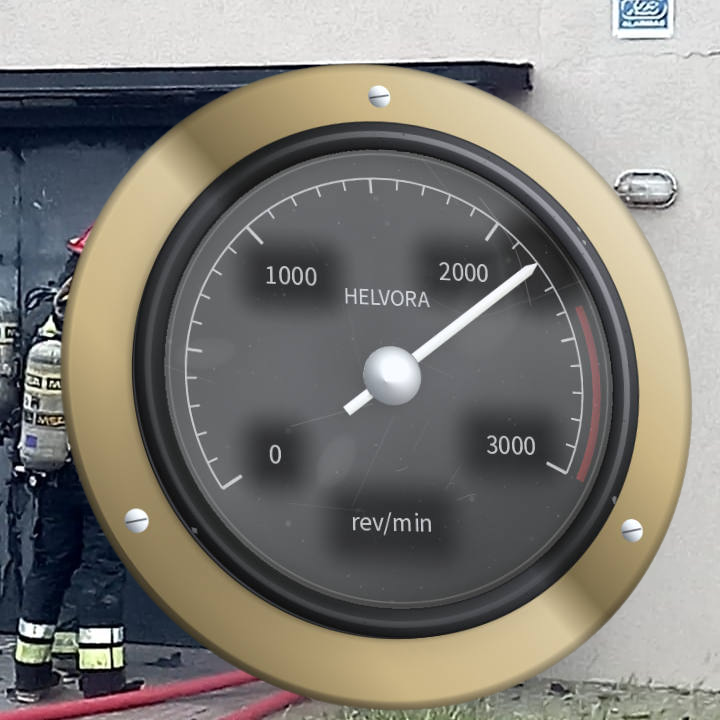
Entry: 2200 rpm
